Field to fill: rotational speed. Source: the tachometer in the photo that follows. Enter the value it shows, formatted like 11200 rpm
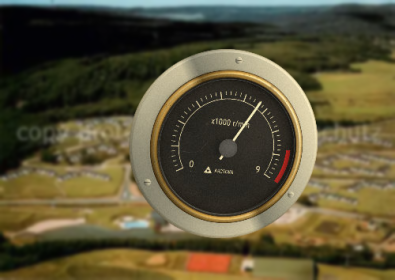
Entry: 5600 rpm
